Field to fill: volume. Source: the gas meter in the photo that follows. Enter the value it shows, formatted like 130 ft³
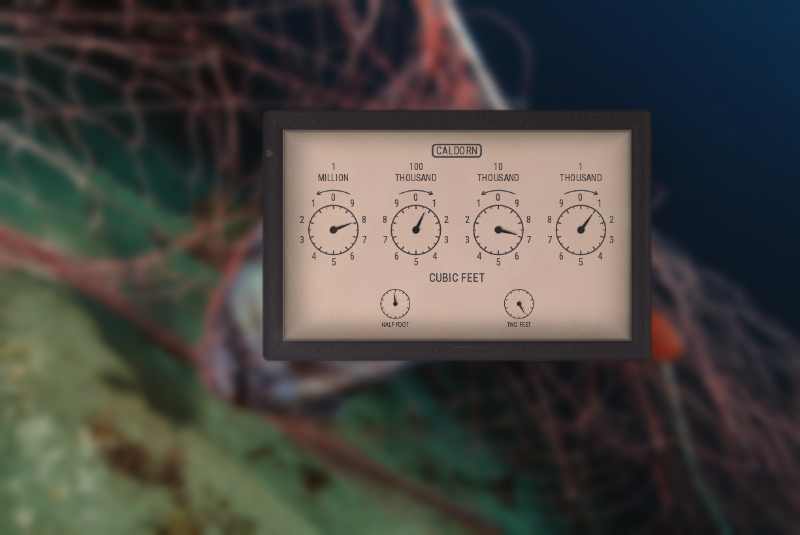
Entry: 807100 ft³
